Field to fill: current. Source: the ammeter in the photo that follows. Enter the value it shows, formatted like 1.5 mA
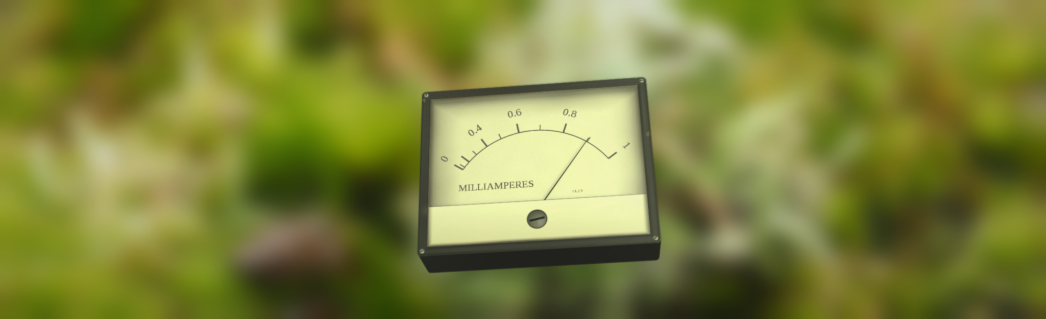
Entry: 0.9 mA
